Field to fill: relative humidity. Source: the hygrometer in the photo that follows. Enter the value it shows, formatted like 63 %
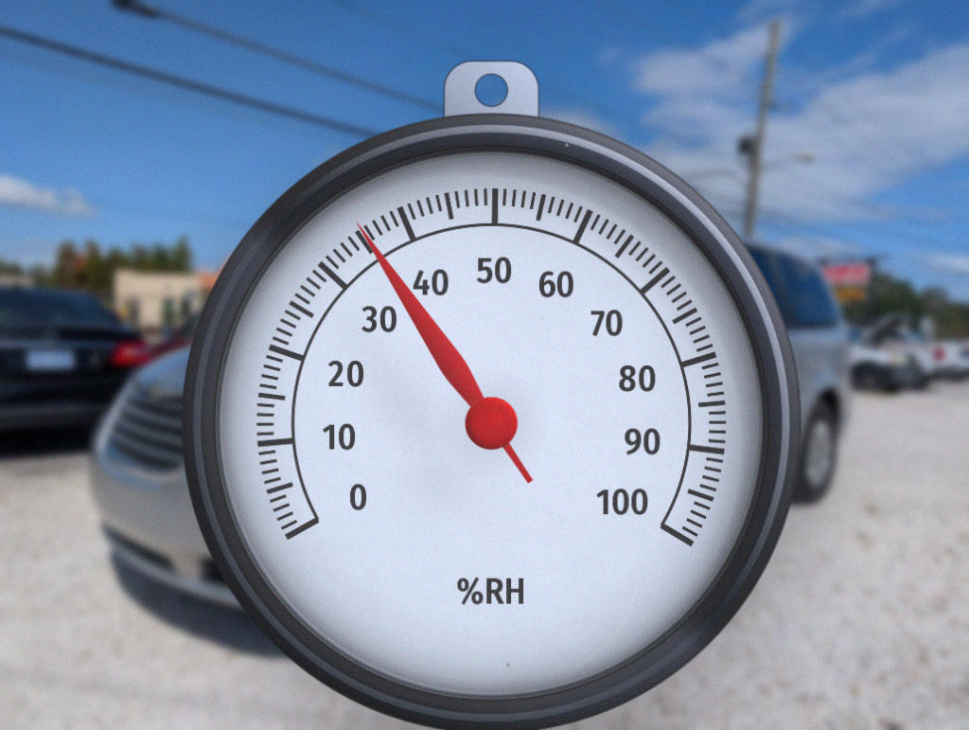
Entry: 35.5 %
